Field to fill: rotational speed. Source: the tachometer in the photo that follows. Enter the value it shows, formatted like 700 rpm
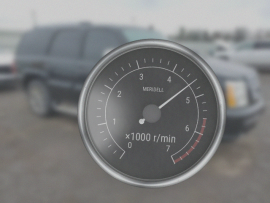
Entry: 4600 rpm
